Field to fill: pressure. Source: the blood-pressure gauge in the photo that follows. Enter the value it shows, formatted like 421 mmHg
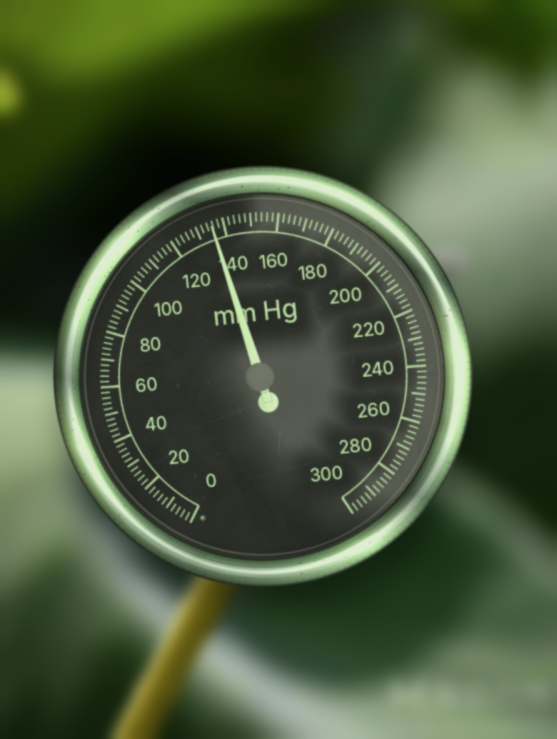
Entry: 136 mmHg
